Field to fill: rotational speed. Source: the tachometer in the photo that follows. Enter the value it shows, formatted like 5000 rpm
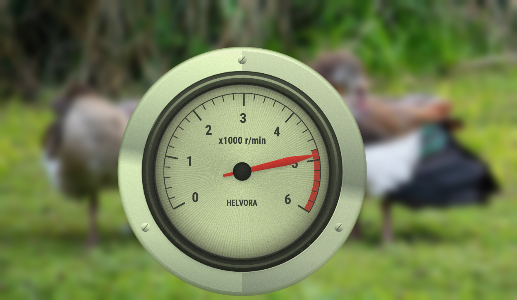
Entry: 4900 rpm
